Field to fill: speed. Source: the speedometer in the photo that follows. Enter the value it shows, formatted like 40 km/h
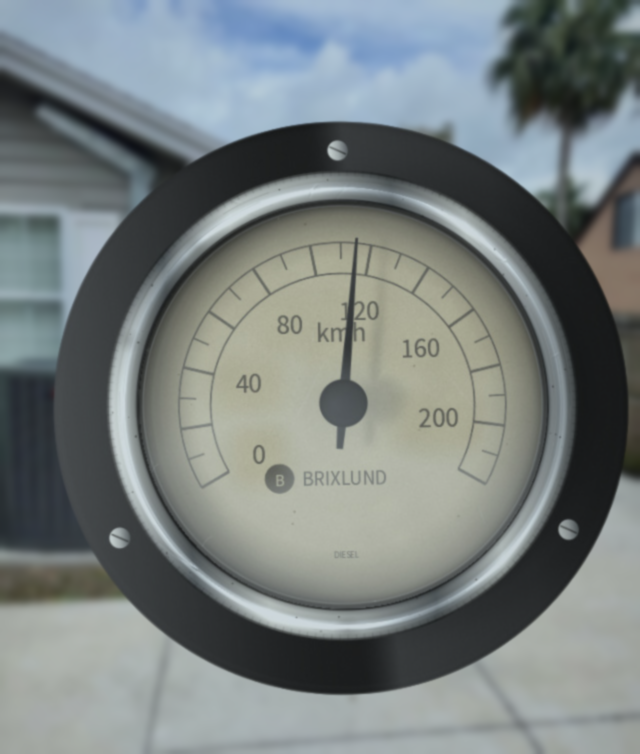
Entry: 115 km/h
